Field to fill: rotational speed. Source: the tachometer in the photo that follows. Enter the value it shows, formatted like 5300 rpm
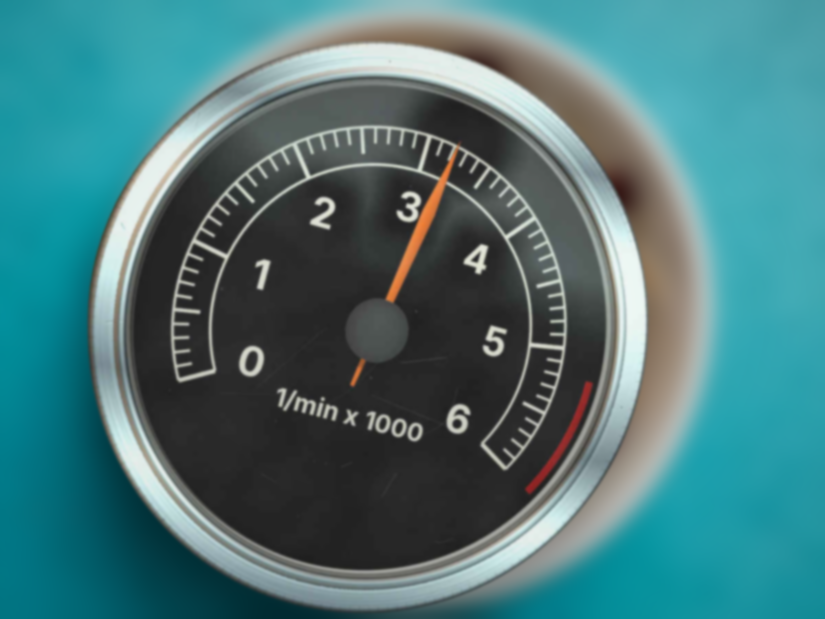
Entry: 3200 rpm
